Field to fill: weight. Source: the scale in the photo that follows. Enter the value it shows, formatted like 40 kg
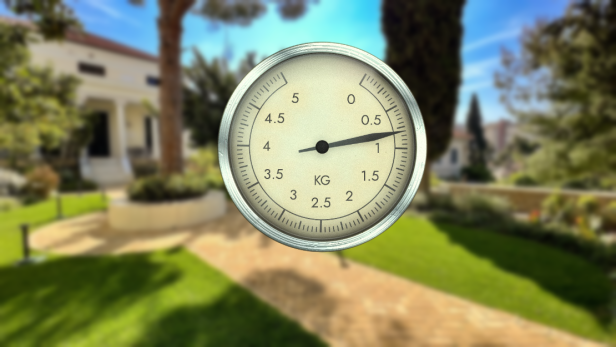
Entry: 0.8 kg
